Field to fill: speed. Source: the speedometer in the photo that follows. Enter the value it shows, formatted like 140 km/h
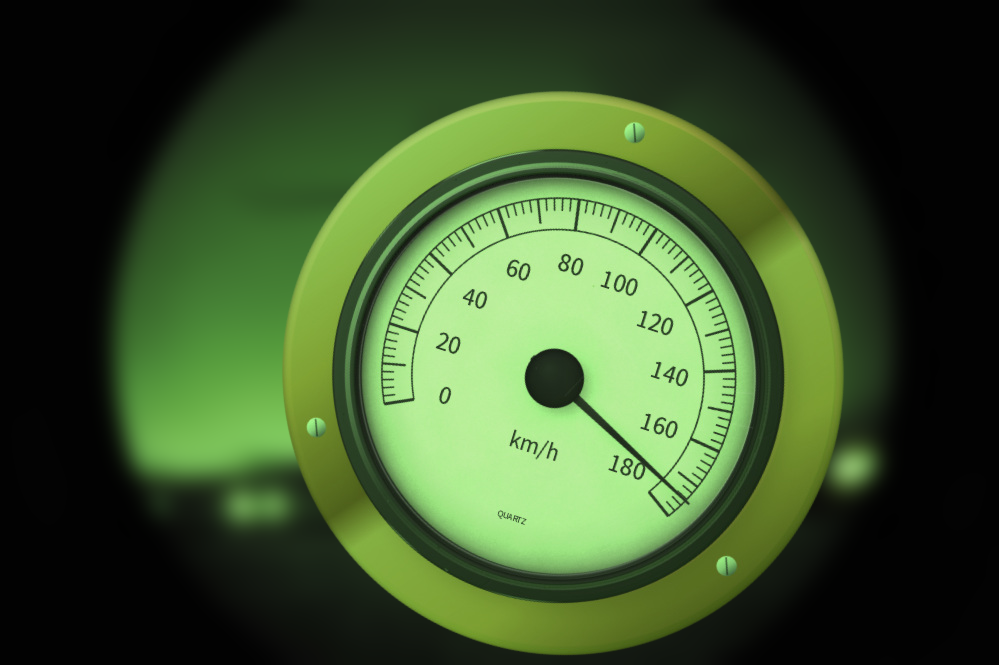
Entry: 174 km/h
